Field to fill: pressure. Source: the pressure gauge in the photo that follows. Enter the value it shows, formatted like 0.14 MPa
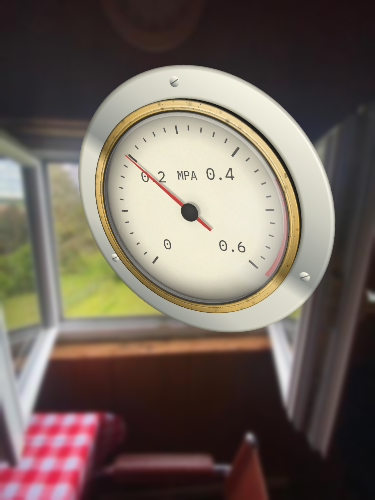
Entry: 0.2 MPa
